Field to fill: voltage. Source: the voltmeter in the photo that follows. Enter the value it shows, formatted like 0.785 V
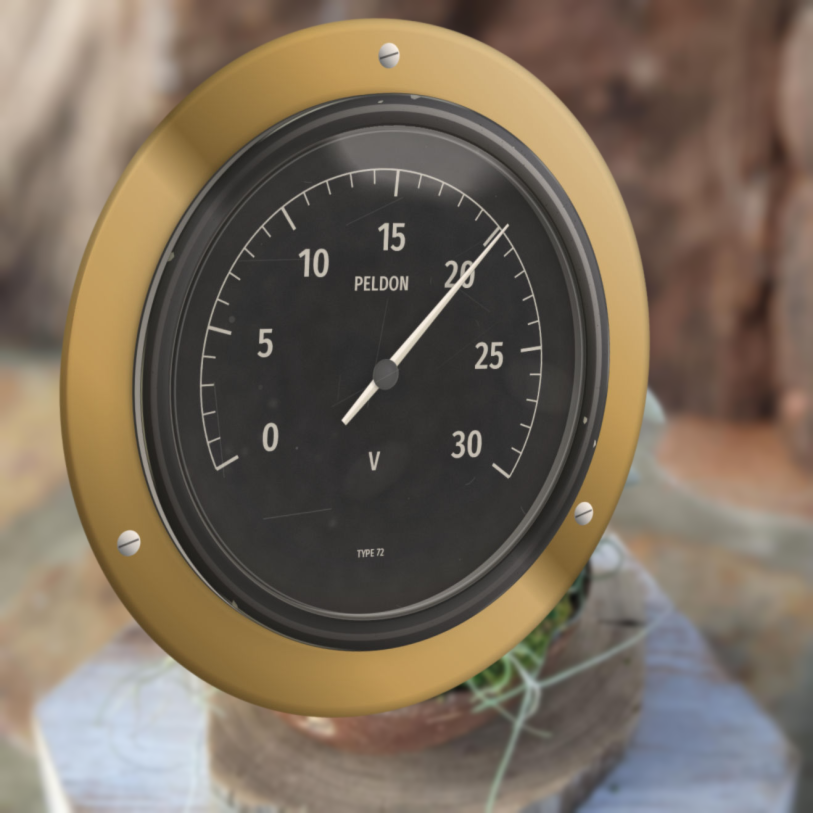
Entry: 20 V
